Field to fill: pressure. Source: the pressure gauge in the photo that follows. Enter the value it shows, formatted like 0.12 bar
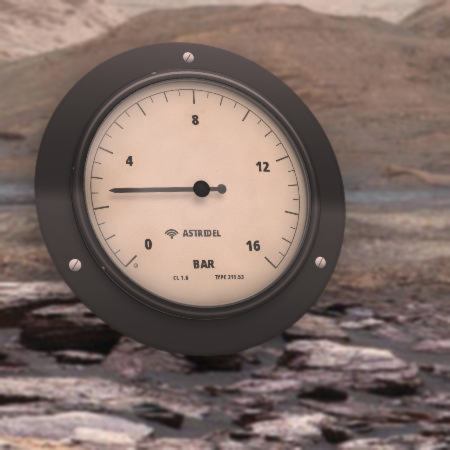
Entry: 2.5 bar
